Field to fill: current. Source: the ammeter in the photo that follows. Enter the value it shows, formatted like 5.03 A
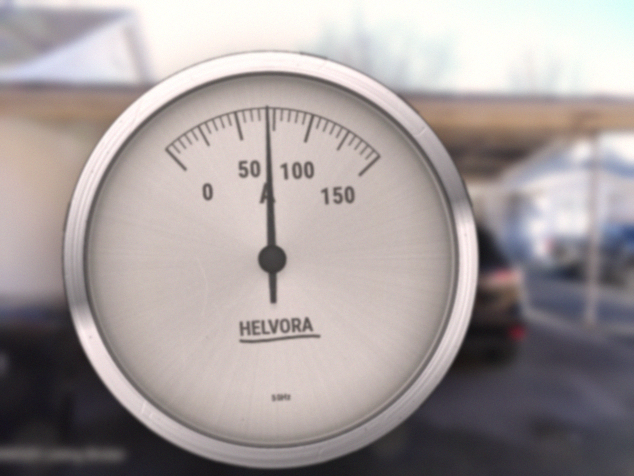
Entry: 70 A
